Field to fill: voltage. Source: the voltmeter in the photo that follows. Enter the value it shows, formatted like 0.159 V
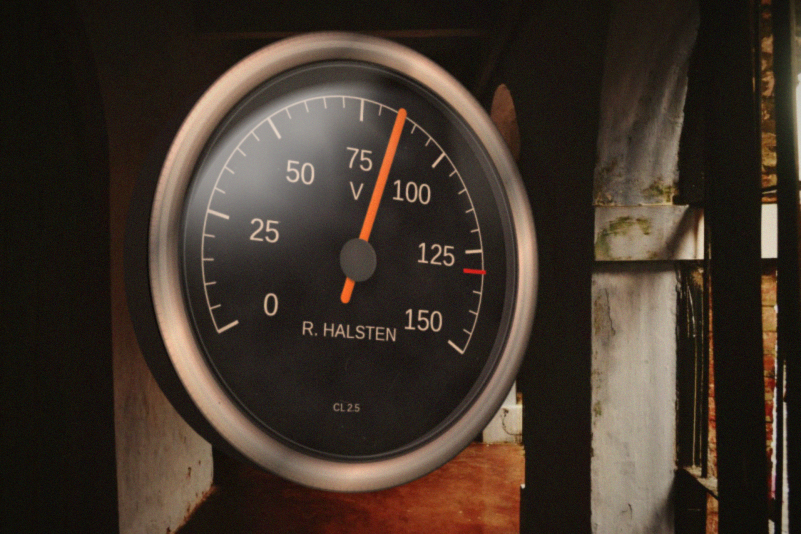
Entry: 85 V
